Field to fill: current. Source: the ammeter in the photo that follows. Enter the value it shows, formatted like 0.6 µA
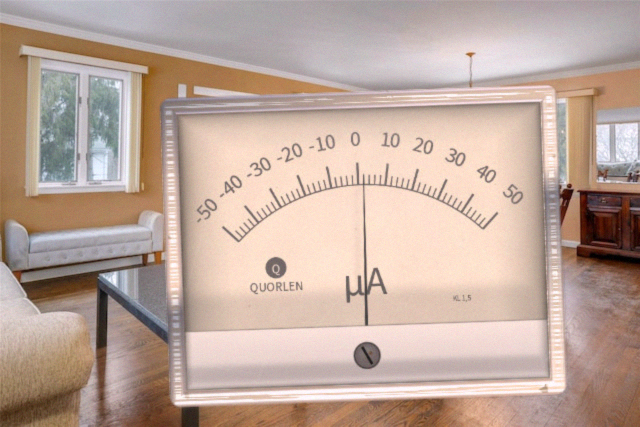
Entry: 2 µA
